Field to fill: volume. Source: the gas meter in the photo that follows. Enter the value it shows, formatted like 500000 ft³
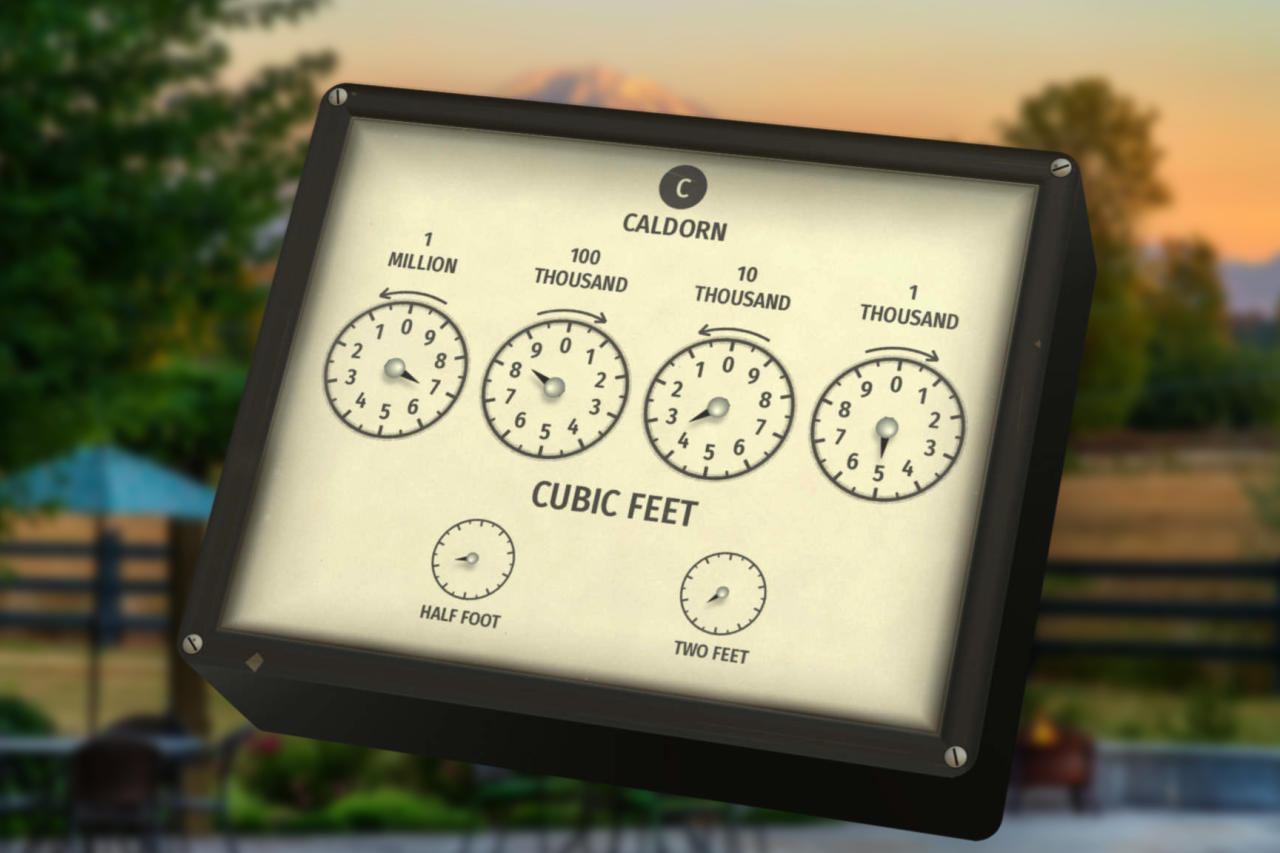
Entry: 683500 ft³
